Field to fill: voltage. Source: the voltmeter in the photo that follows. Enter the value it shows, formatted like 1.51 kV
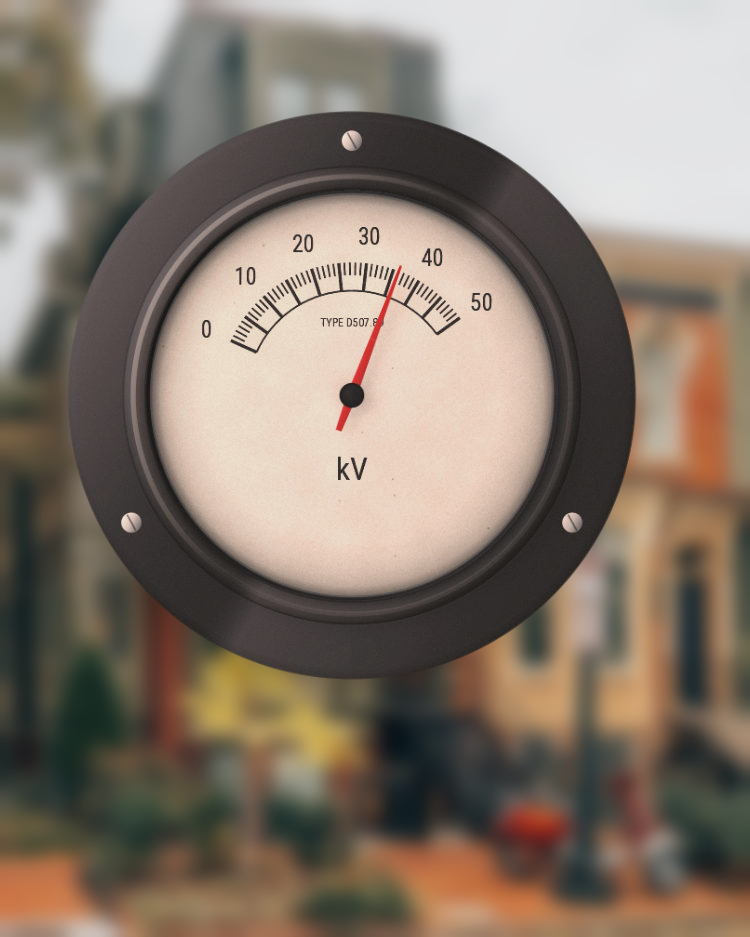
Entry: 36 kV
